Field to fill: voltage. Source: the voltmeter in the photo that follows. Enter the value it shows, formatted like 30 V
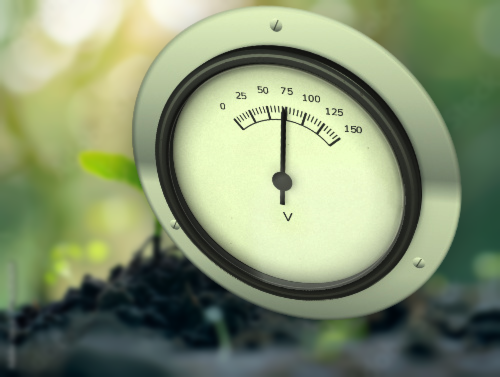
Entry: 75 V
